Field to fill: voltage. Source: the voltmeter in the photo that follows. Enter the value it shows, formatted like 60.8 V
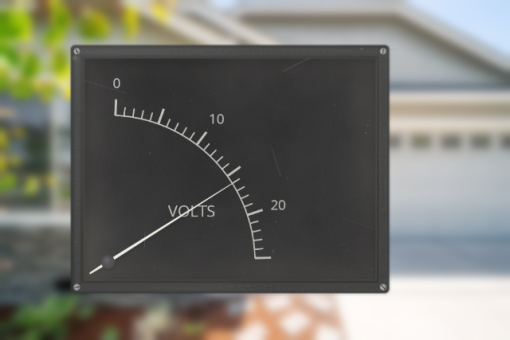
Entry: 16 V
